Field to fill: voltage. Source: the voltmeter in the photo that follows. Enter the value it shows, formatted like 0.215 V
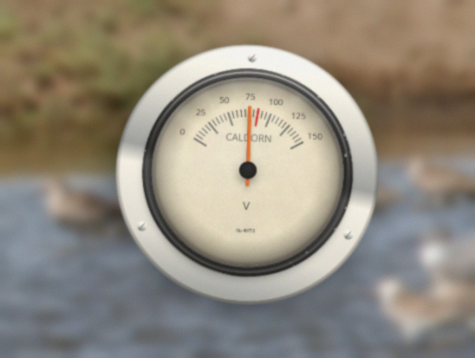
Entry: 75 V
